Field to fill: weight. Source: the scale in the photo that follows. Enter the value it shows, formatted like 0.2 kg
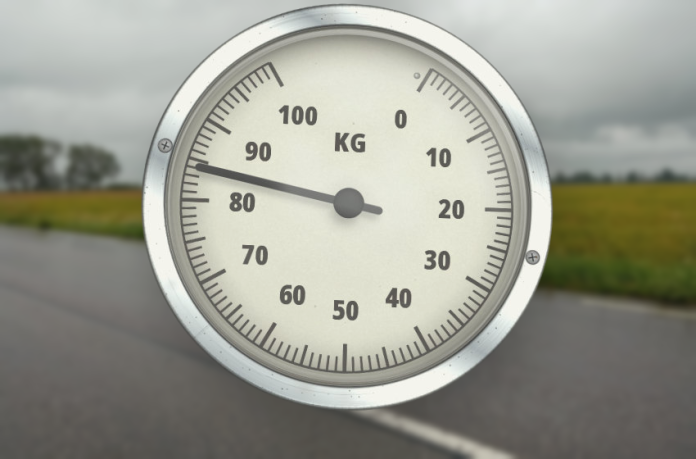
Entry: 84 kg
